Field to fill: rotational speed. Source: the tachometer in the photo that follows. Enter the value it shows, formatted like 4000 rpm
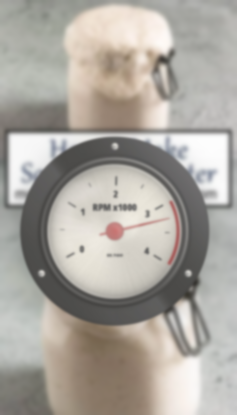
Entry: 3250 rpm
